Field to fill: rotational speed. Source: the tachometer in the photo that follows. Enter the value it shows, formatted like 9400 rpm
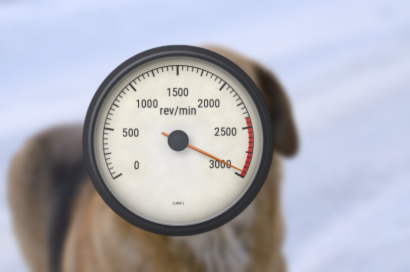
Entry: 2950 rpm
